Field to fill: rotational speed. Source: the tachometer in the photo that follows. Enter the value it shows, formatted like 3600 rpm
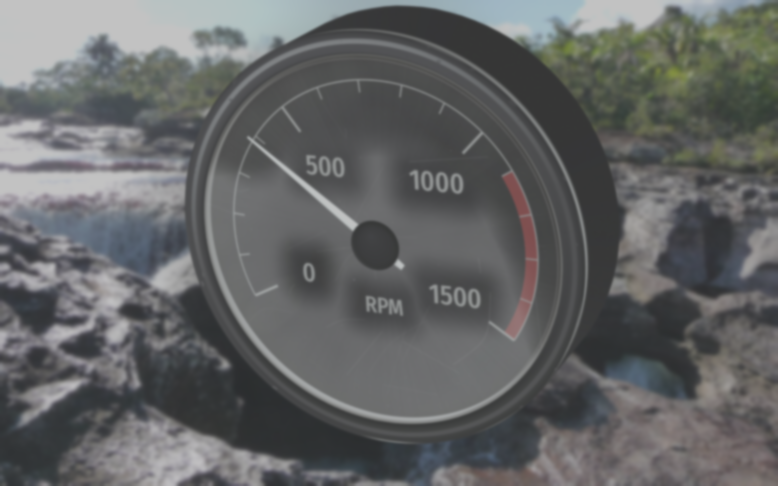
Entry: 400 rpm
